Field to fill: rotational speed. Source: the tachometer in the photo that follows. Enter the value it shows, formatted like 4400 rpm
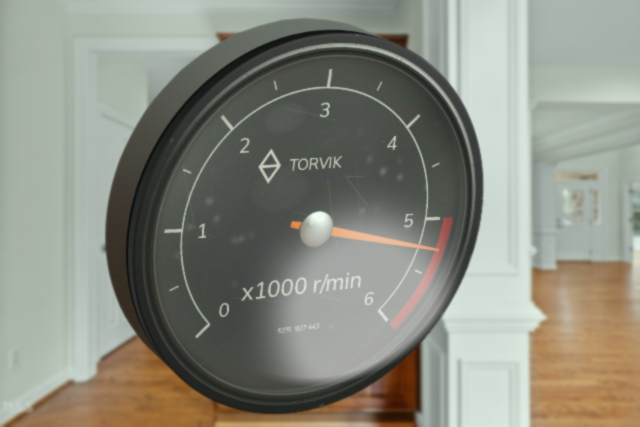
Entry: 5250 rpm
